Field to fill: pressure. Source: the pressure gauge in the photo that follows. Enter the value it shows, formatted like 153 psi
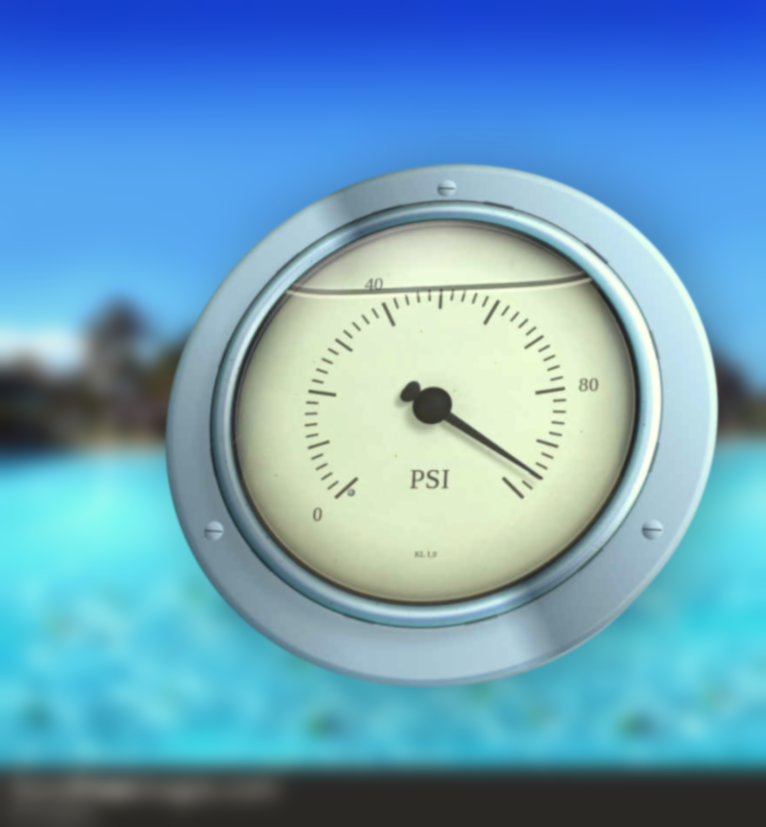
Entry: 96 psi
